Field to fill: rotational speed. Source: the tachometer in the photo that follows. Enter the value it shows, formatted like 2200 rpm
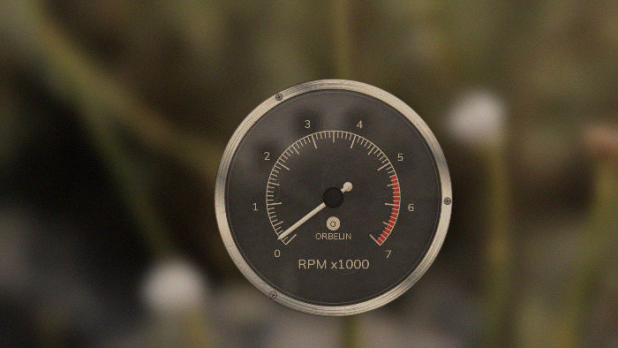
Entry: 200 rpm
